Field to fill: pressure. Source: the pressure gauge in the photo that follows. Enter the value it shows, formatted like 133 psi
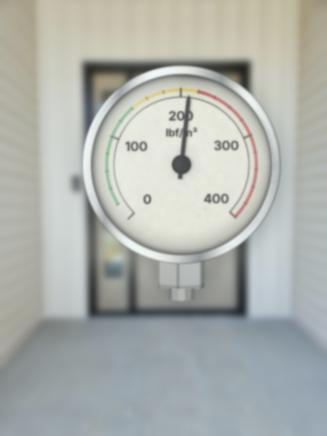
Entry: 210 psi
